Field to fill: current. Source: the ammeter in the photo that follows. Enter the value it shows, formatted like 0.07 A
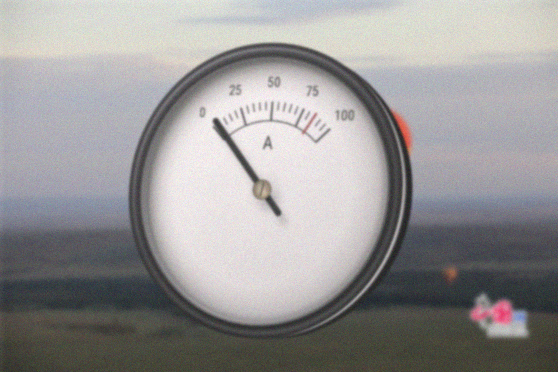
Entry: 5 A
